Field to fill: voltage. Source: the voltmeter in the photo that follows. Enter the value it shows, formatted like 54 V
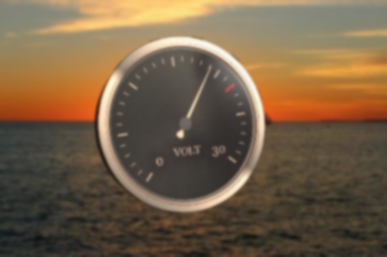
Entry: 19 V
